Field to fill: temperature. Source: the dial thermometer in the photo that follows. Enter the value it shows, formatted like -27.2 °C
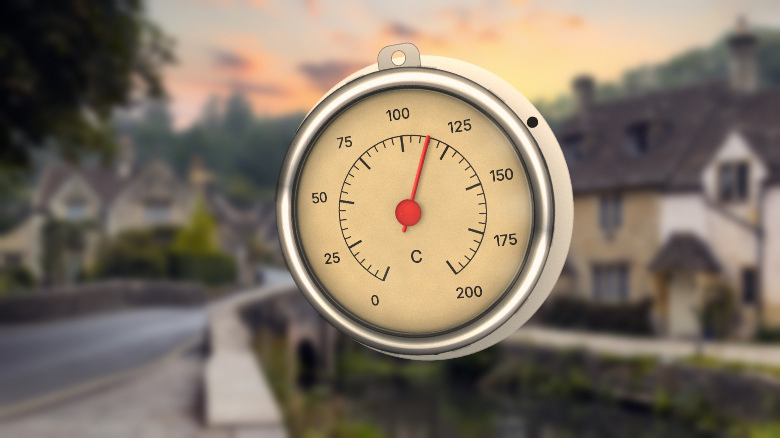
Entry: 115 °C
